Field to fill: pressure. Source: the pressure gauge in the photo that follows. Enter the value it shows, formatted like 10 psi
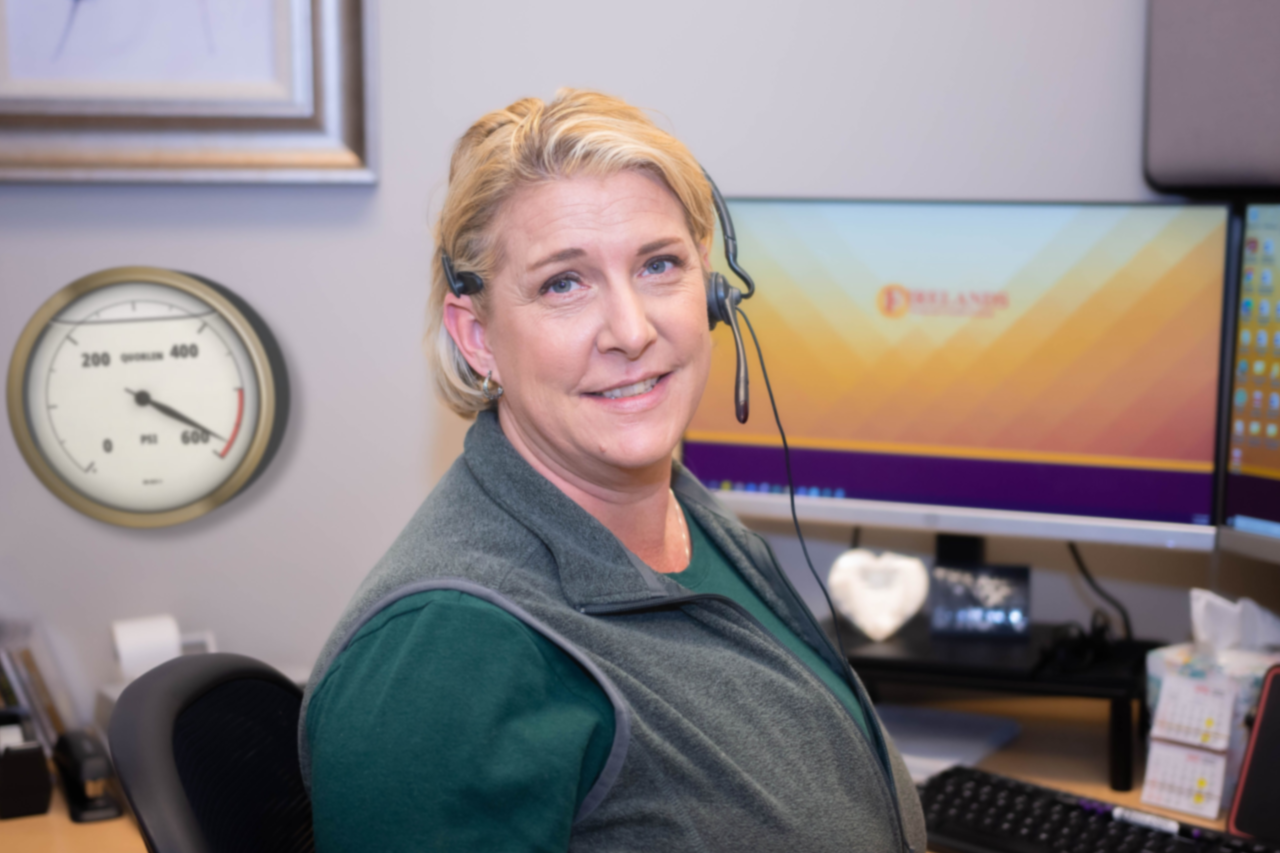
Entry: 575 psi
